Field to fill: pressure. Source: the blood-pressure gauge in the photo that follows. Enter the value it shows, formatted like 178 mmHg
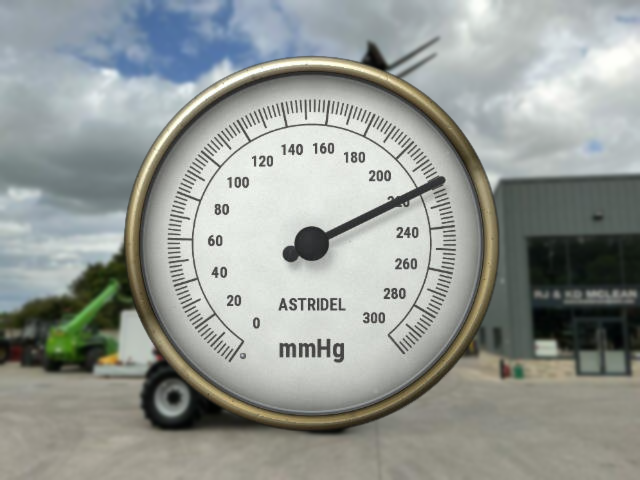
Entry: 220 mmHg
